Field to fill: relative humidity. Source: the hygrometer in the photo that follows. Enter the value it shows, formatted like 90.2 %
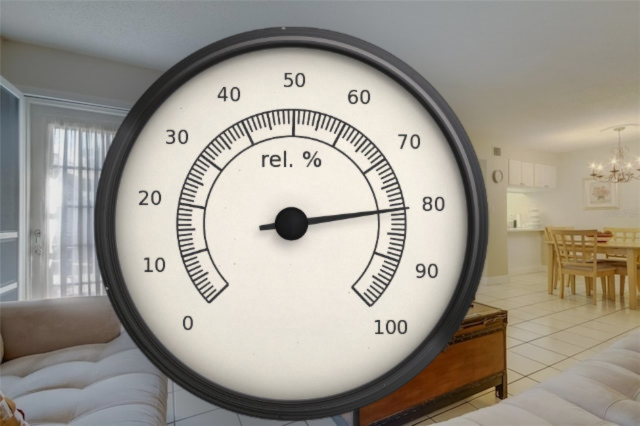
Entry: 80 %
